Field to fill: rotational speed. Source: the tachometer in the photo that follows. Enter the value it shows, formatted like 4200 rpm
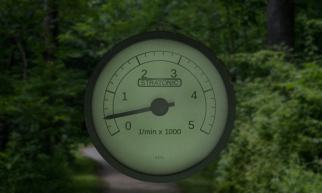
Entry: 400 rpm
